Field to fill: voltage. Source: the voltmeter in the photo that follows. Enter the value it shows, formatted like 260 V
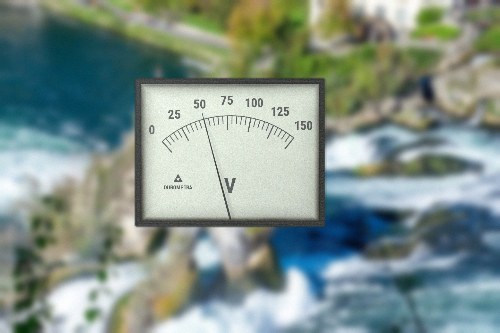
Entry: 50 V
